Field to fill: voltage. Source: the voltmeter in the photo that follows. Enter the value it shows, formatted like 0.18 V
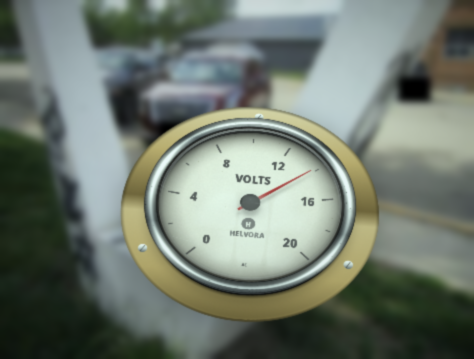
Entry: 14 V
